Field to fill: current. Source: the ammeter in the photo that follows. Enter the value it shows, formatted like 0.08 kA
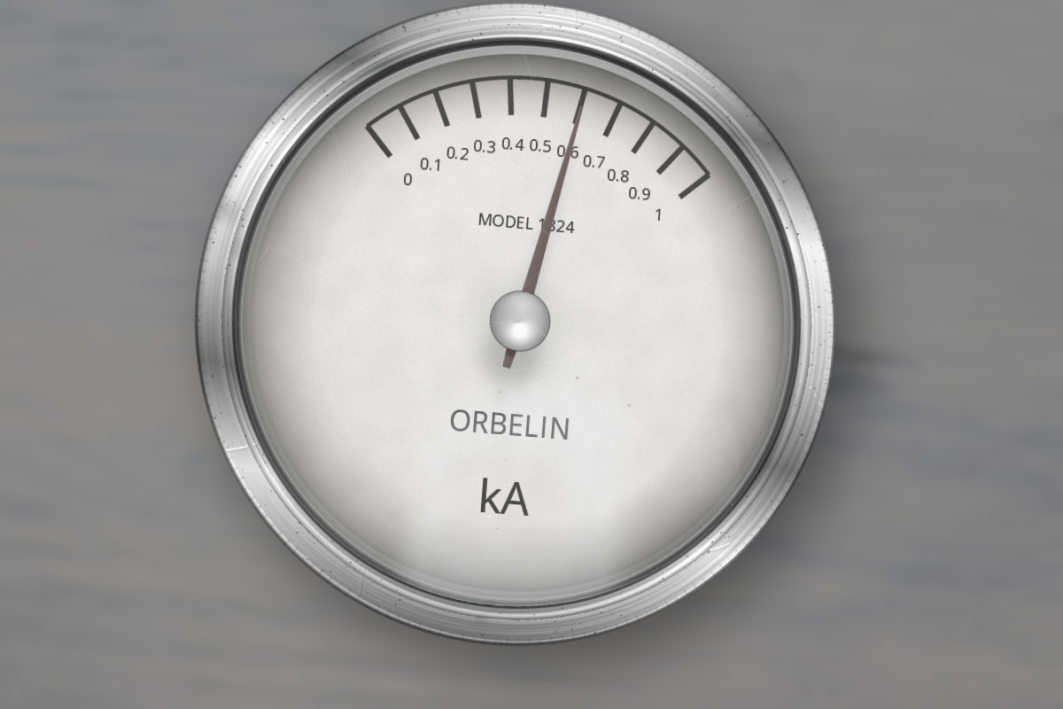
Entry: 0.6 kA
